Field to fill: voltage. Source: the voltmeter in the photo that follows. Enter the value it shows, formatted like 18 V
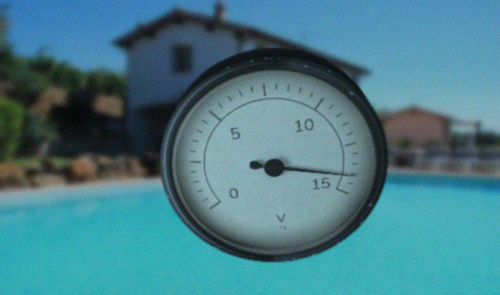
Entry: 14 V
